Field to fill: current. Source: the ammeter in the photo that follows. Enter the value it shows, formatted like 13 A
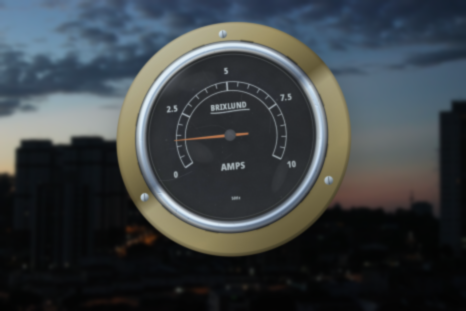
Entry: 1.25 A
